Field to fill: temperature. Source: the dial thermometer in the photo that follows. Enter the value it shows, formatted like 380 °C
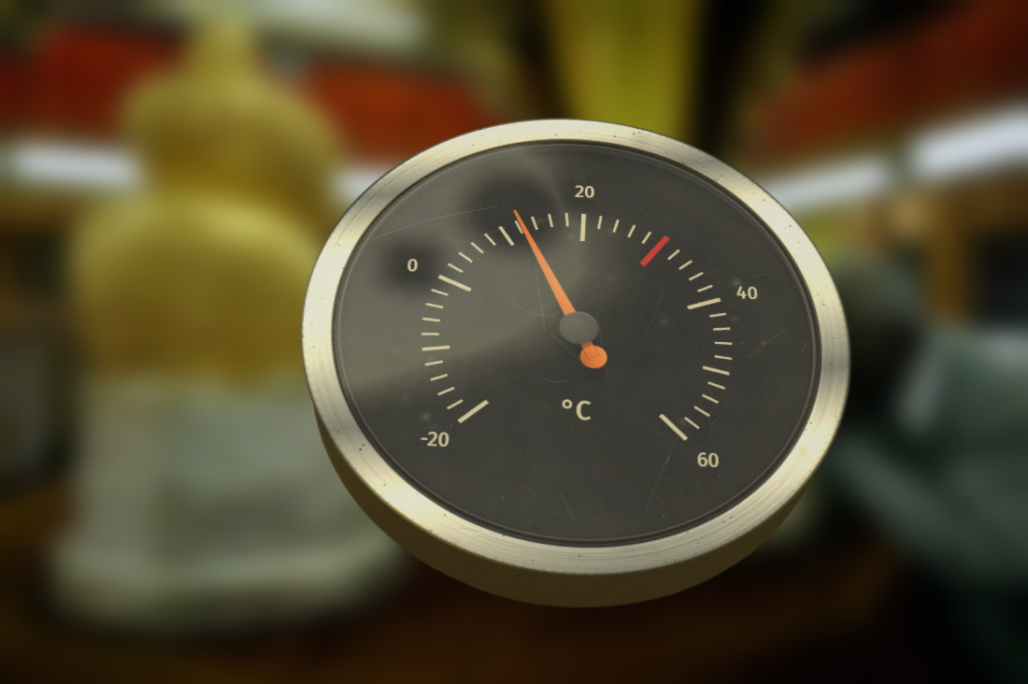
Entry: 12 °C
